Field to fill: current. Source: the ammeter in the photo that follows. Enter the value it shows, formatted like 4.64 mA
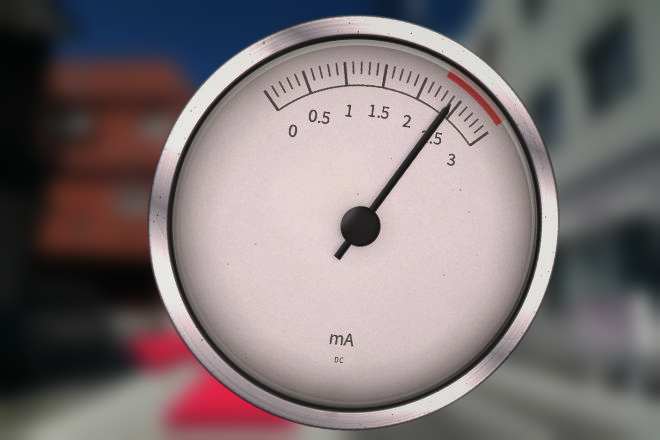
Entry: 2.4 mA
